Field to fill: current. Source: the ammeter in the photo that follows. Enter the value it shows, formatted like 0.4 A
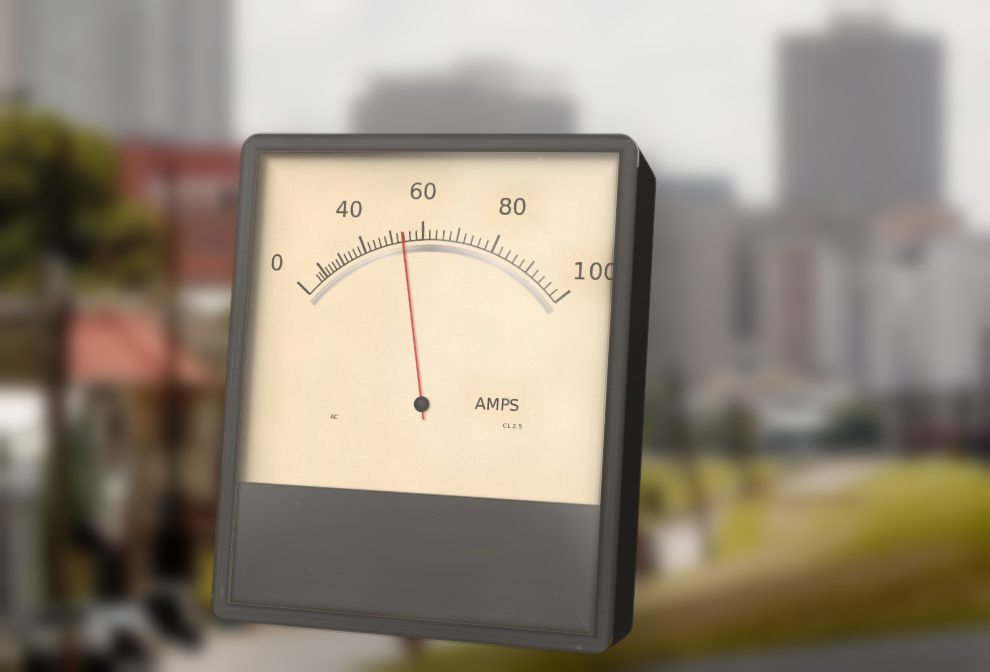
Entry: 54 A
